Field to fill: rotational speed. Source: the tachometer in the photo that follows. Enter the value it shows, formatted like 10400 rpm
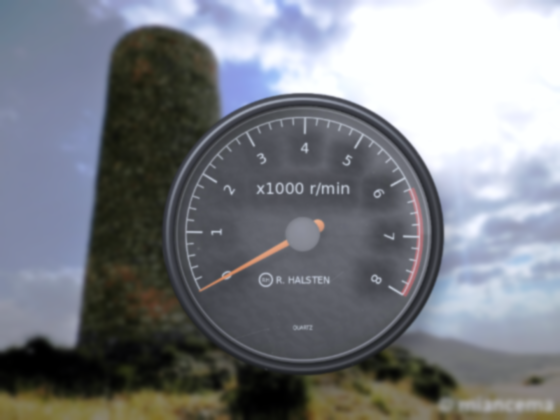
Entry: 0 rpm
